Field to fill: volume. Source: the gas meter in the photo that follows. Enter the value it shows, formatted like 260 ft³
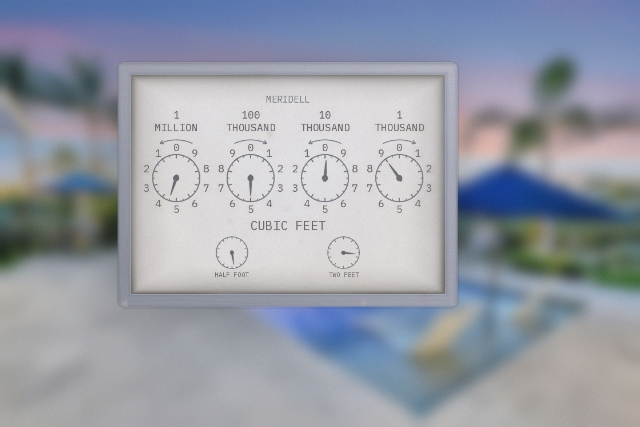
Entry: 449900 ft³
